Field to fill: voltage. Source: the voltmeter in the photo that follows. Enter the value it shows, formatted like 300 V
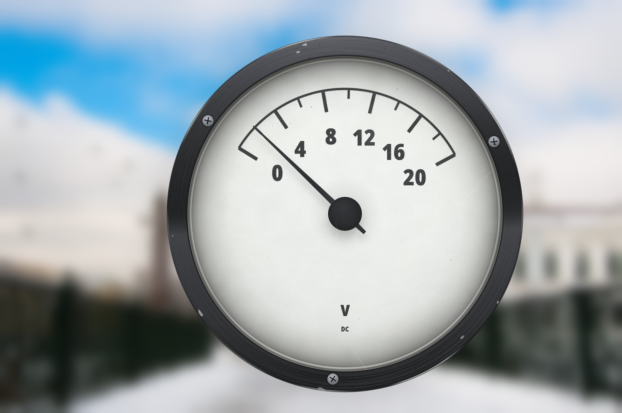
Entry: 2 V
